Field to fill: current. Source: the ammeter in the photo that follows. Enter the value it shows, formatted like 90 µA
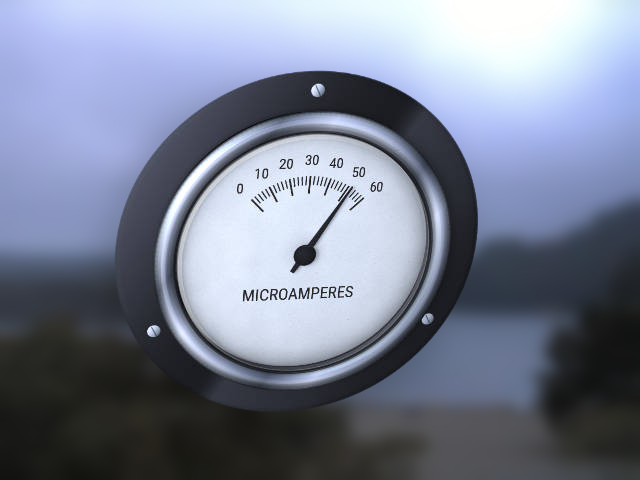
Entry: 50 µA
